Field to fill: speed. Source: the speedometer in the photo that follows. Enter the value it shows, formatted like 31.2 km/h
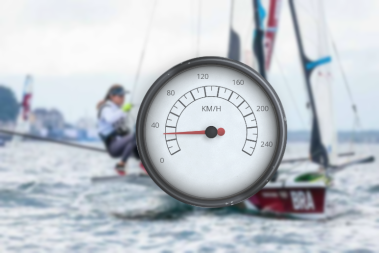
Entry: 30 km/h
